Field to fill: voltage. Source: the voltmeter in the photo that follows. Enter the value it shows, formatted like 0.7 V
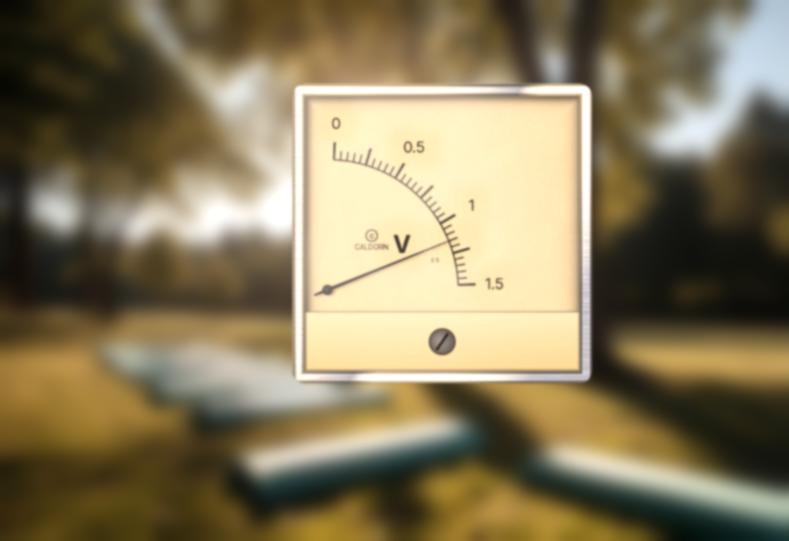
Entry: 1.15 V
